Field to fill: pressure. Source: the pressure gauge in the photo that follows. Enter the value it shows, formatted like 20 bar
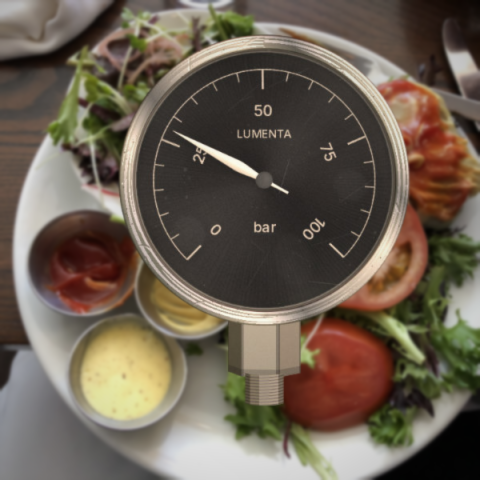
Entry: 27.5 bar
